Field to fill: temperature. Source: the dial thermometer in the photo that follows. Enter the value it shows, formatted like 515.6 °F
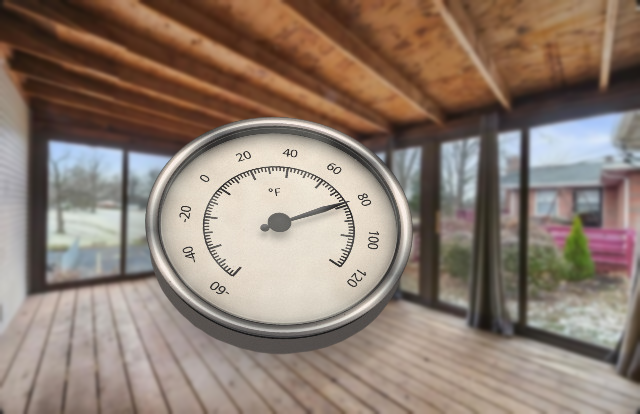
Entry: 80 °F
